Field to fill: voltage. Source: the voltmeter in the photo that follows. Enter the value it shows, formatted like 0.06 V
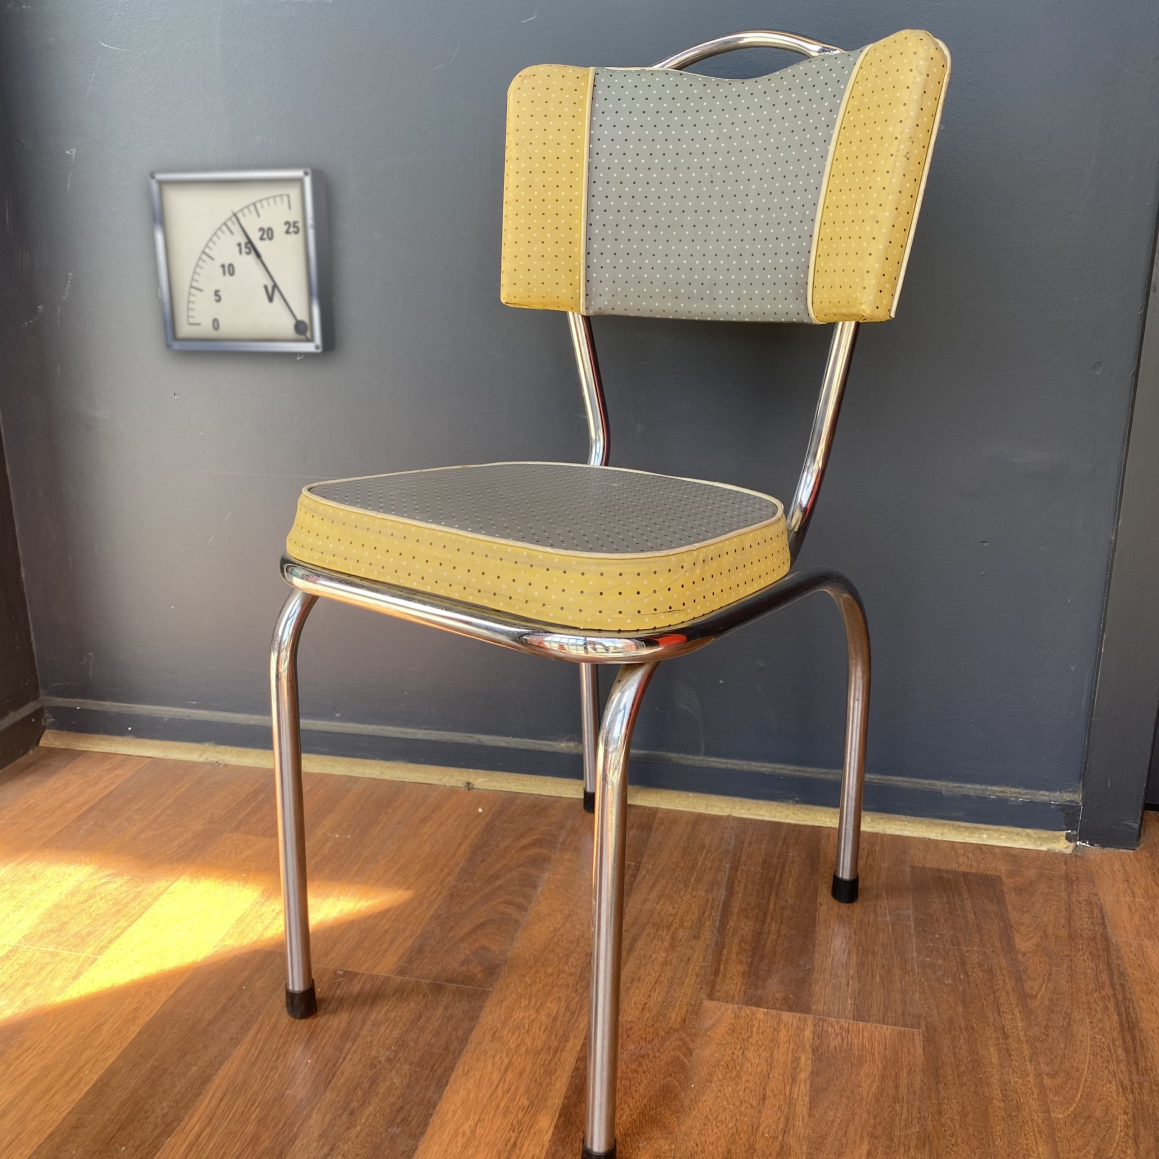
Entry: 17 V
